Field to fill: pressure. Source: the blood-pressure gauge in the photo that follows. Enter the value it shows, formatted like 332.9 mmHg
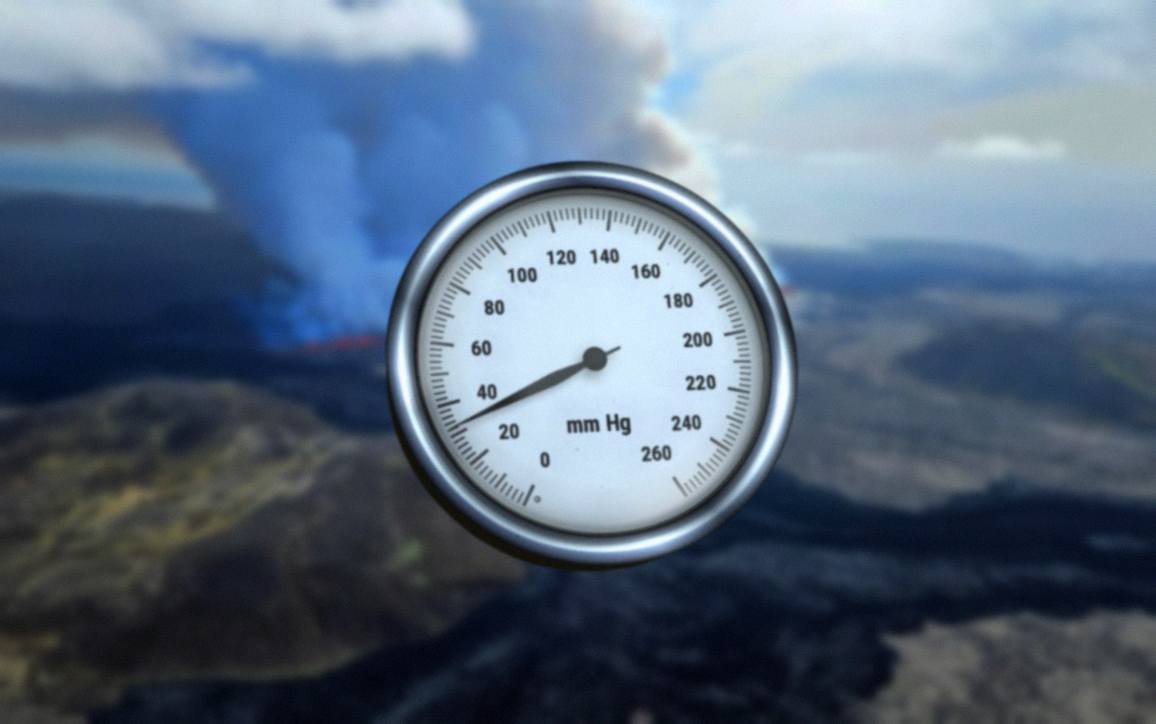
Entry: 32 mmHg
